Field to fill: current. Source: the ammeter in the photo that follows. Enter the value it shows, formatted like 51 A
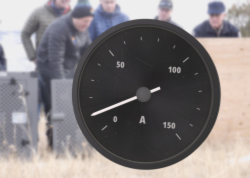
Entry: 10 A
